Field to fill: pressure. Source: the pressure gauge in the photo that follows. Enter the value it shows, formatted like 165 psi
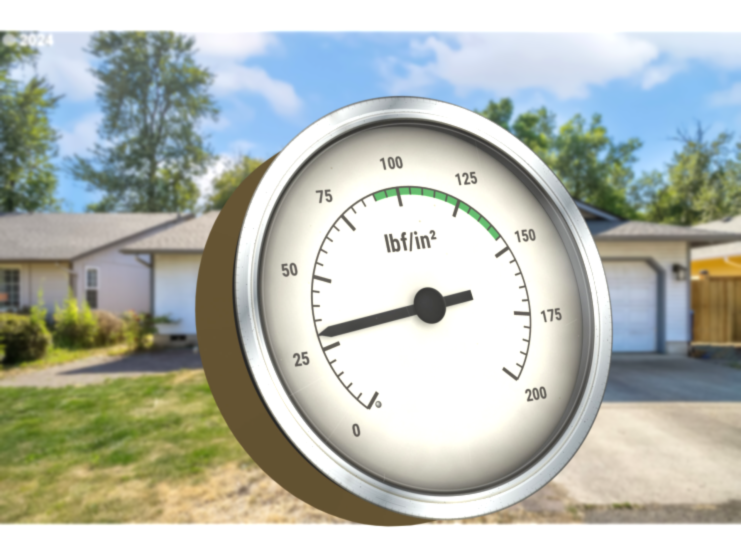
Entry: 30 psi
